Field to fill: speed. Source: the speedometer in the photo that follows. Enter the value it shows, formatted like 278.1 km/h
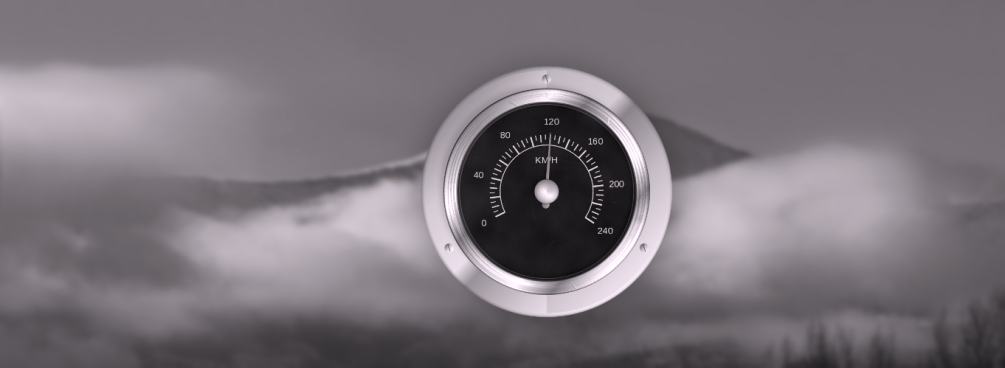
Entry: 120 km/h
